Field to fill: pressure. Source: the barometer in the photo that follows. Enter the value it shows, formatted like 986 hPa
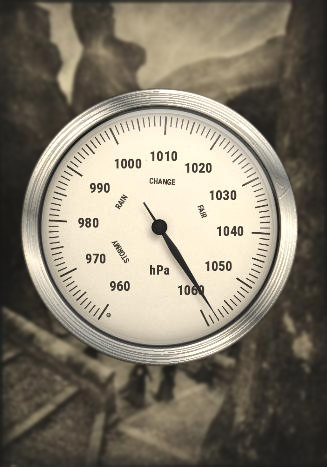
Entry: 1058 hPa
